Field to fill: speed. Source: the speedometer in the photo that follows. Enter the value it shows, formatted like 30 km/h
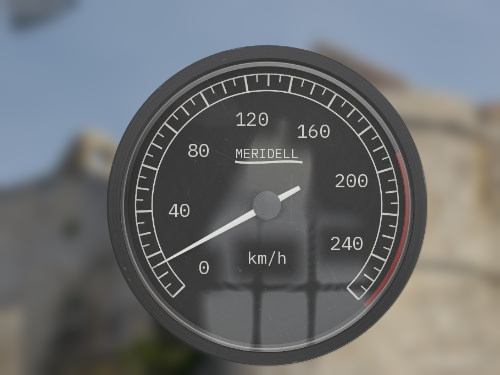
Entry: 15 km/h
